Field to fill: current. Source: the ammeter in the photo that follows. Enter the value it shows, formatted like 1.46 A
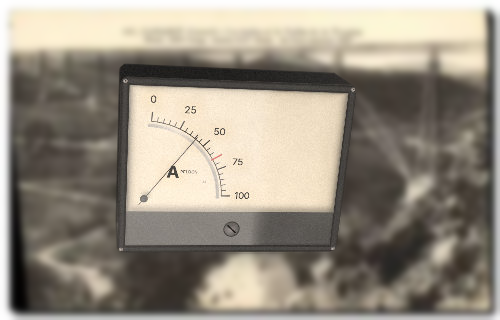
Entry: 40 A
